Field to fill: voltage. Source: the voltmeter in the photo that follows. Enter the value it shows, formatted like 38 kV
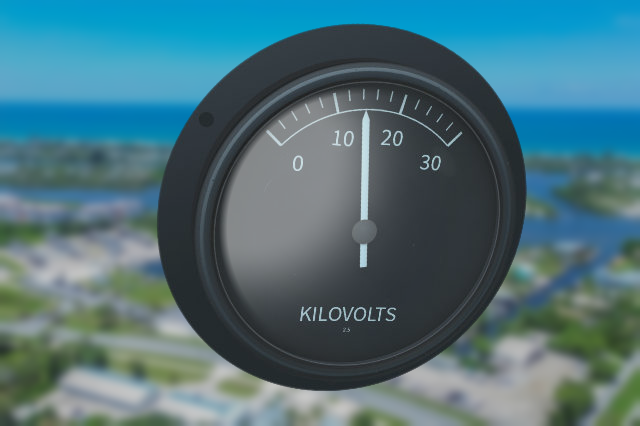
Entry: 14 kV
